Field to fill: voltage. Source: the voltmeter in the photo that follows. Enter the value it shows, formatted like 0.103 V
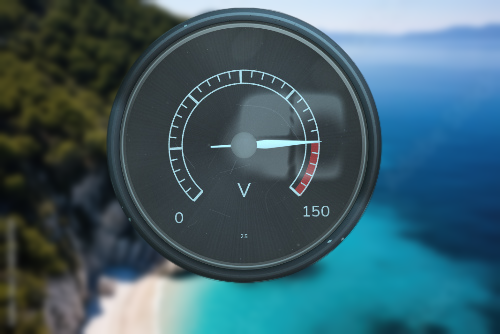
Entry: 125 V
